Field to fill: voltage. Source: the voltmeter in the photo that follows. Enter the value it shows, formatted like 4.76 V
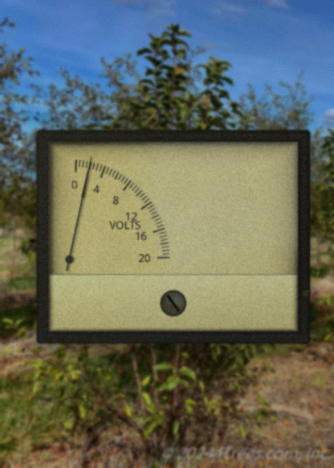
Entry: 2 V
